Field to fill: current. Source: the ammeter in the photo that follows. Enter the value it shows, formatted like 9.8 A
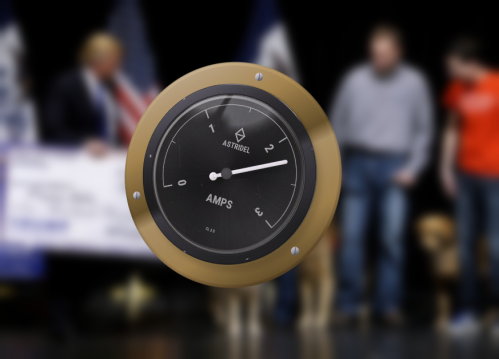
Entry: 2.25 A
